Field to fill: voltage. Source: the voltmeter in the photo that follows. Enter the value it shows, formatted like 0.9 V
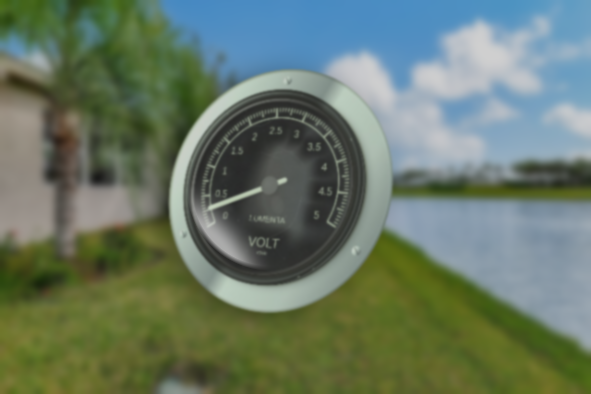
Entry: 0.25 V
